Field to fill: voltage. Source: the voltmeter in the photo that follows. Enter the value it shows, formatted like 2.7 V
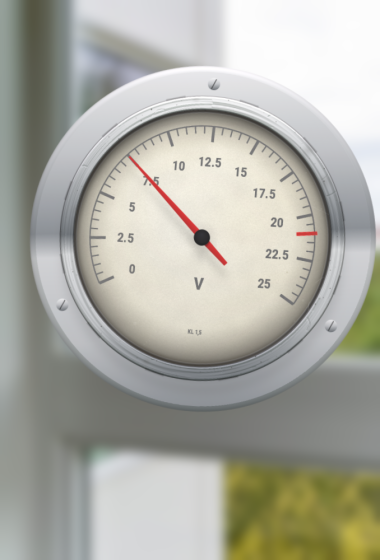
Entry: 7.5 V
